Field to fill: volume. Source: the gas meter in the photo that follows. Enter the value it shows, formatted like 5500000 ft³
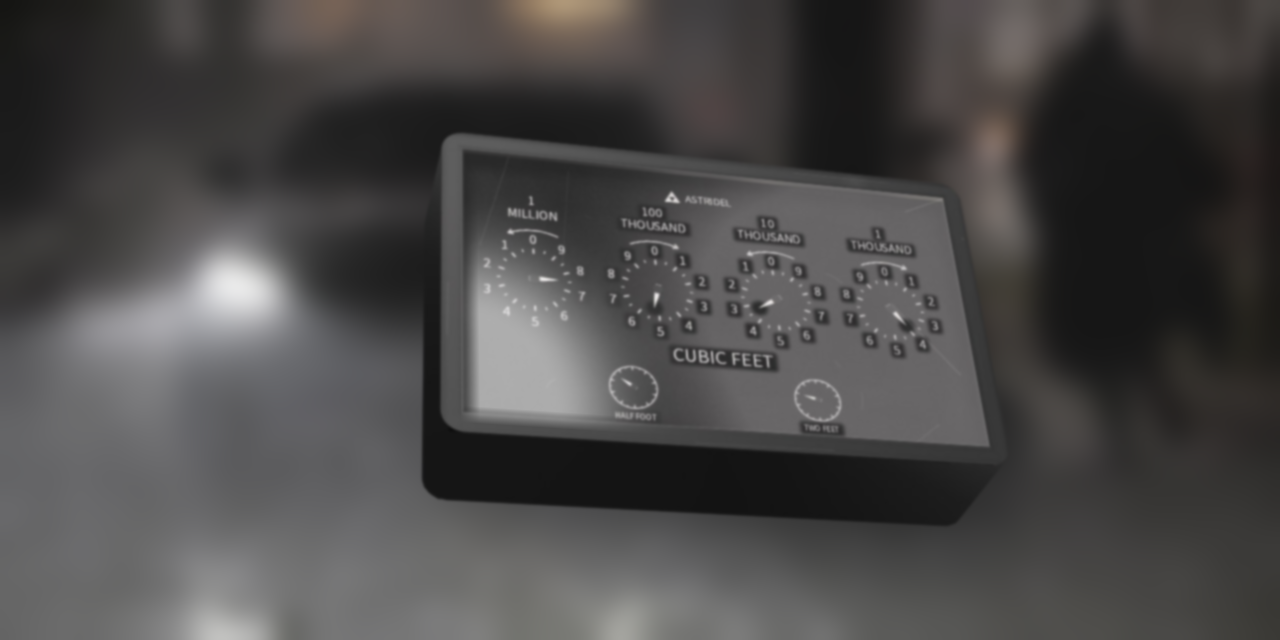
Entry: 753400 ft³
